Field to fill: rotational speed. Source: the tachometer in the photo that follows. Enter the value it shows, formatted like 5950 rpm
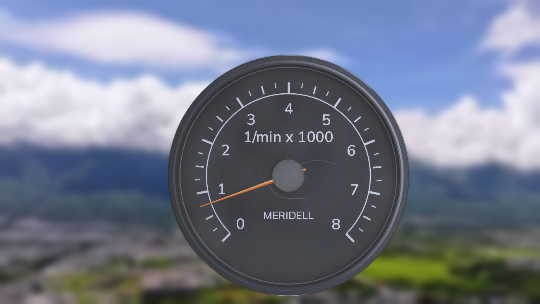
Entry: 750 rpm
